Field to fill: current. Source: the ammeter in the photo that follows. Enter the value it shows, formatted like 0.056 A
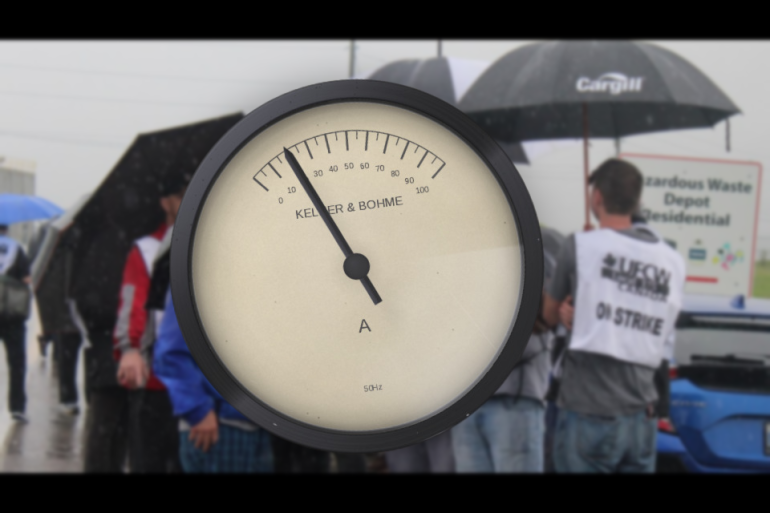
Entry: 20 A
